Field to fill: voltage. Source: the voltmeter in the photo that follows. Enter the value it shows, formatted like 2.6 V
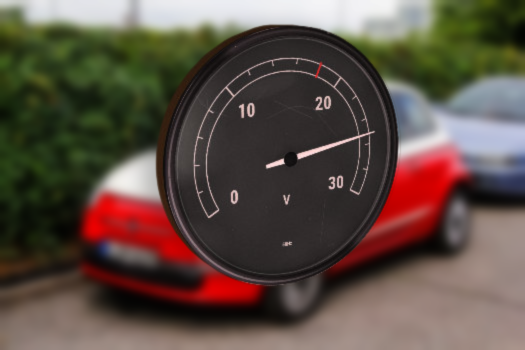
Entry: 25 V
